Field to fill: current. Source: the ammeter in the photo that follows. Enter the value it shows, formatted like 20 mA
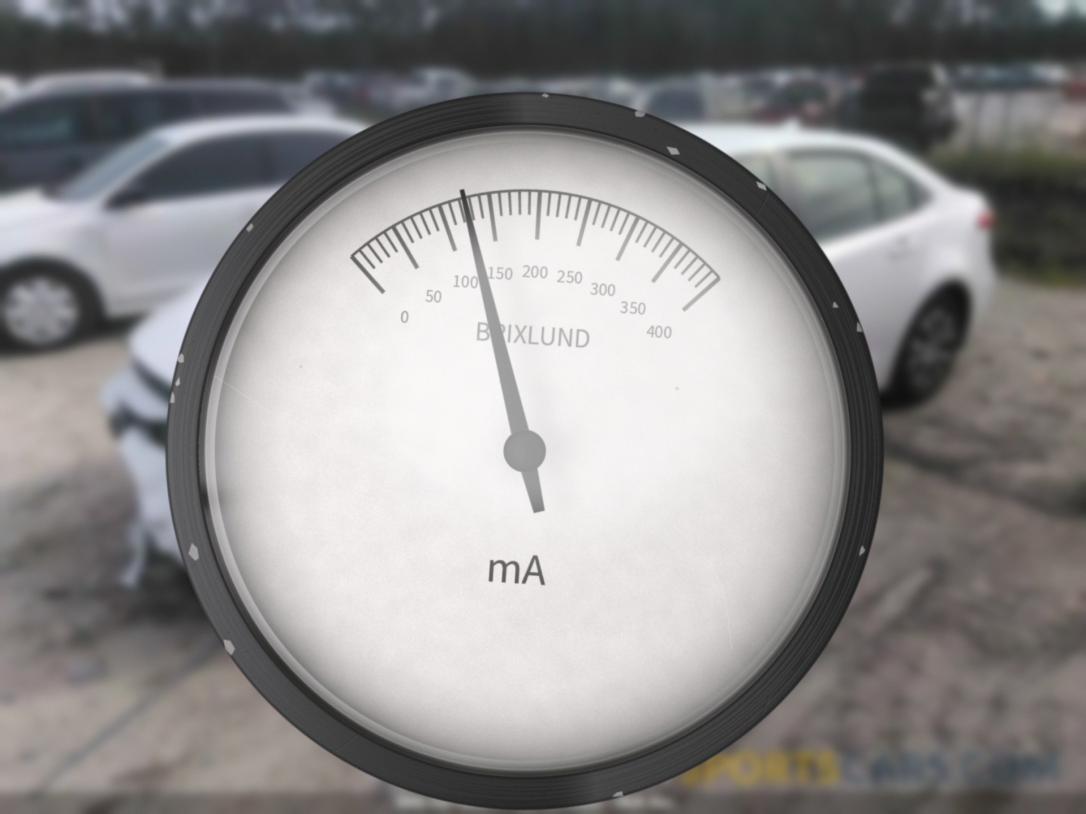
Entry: 125 mA
